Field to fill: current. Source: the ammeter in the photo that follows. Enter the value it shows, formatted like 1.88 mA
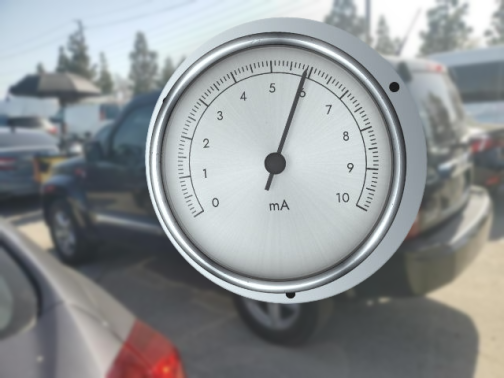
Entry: 5.9 mA
